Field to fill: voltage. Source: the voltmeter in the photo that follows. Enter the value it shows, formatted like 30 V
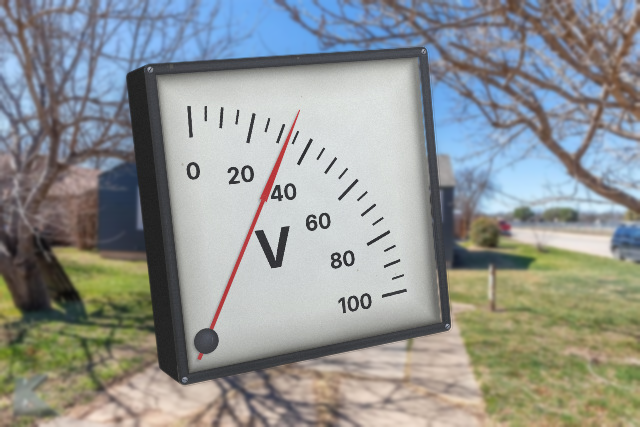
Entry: 32.5 V
